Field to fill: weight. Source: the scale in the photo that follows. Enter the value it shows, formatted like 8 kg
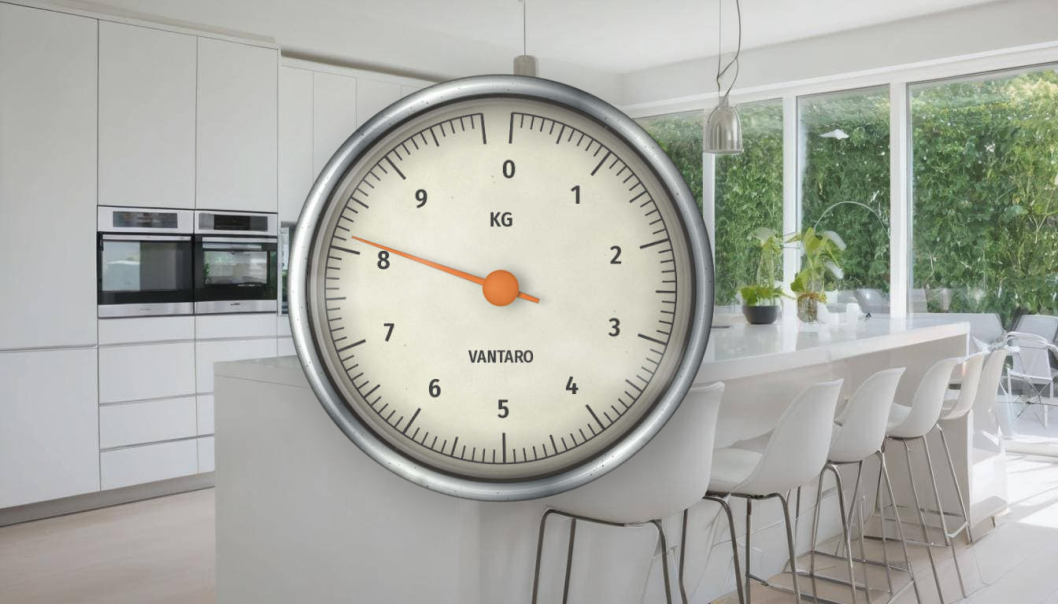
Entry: 8.15 kg
